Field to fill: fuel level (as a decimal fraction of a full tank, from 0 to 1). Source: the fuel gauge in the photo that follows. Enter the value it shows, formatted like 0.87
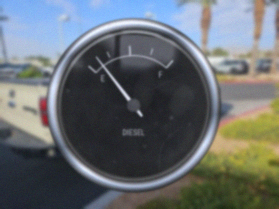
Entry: 0.125
